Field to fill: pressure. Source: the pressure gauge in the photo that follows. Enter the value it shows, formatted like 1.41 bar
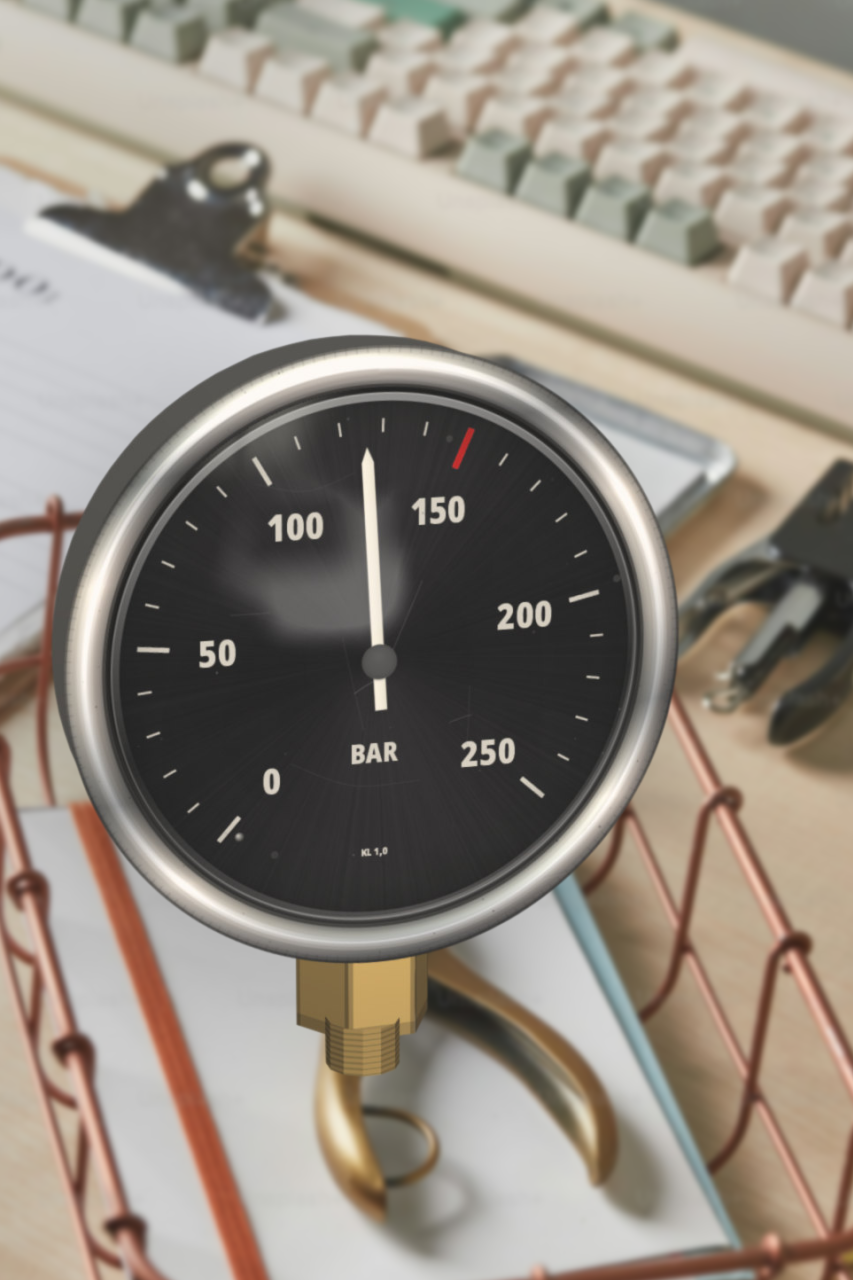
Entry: 125 bar
